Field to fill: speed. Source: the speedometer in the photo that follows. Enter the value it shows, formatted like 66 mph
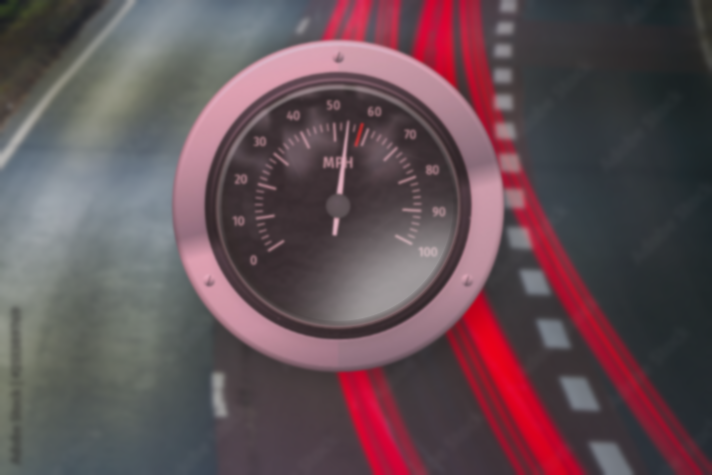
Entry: 54 mph
